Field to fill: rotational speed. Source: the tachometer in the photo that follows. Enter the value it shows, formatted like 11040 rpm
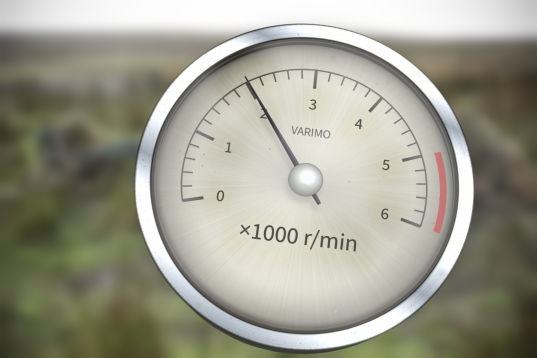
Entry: 2000 rpm
